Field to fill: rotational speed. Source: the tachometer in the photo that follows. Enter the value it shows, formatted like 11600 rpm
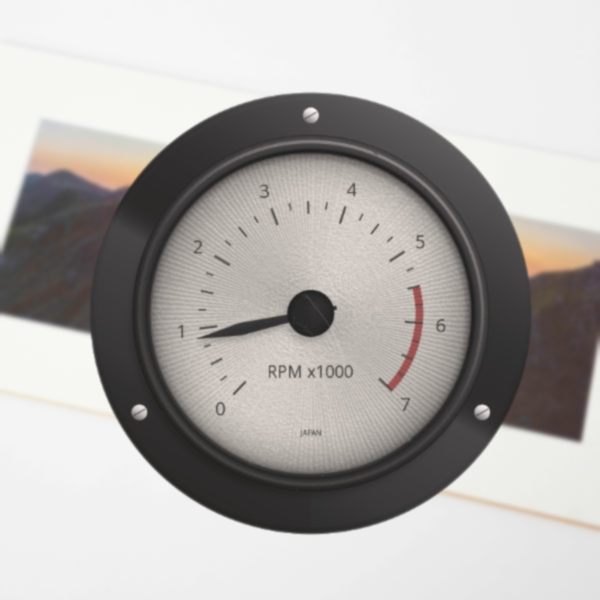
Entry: 875 rpm
